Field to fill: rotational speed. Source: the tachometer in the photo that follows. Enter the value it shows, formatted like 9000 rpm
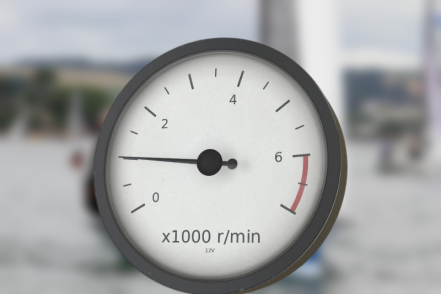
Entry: 1000 rpm
